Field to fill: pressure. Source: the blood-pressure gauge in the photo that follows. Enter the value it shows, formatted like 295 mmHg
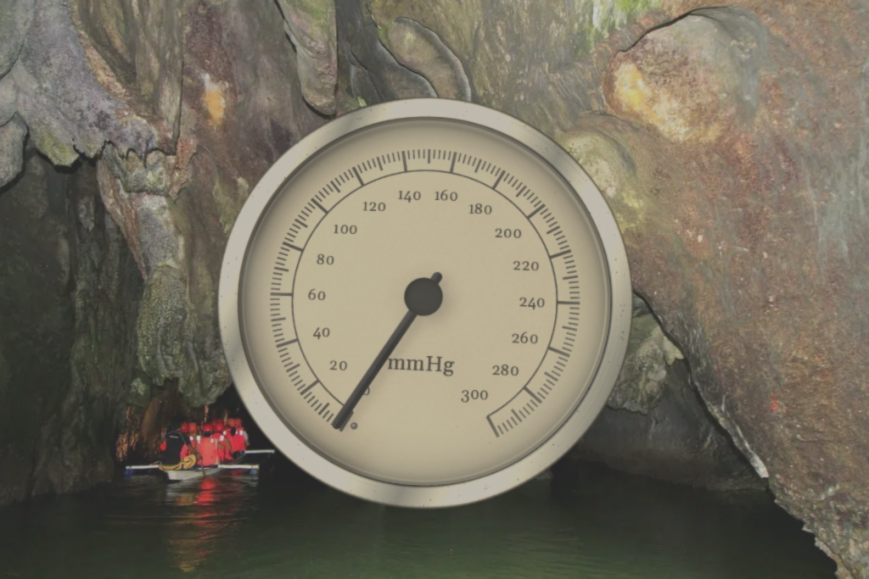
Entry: 2 mmHg
